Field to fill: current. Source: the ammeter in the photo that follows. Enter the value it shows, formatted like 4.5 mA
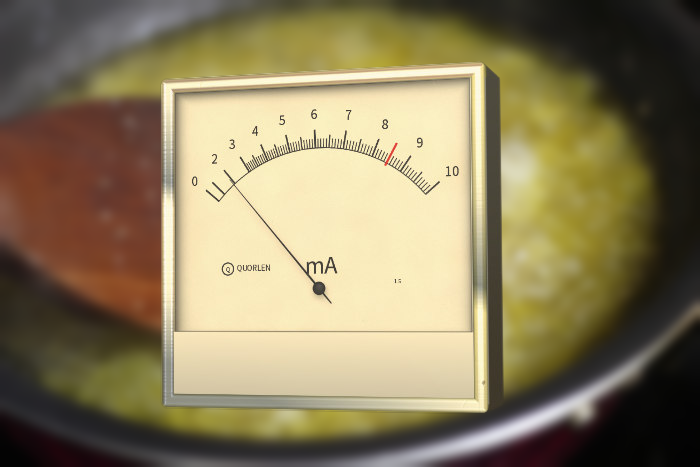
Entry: 2 mA
